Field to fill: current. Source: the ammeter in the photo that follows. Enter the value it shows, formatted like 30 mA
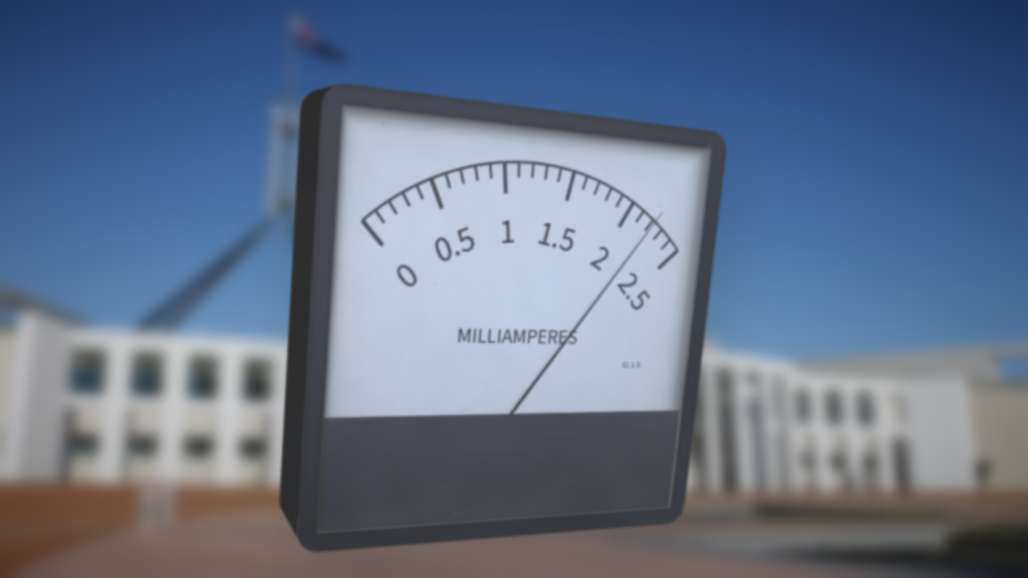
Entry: 2.2 mA
